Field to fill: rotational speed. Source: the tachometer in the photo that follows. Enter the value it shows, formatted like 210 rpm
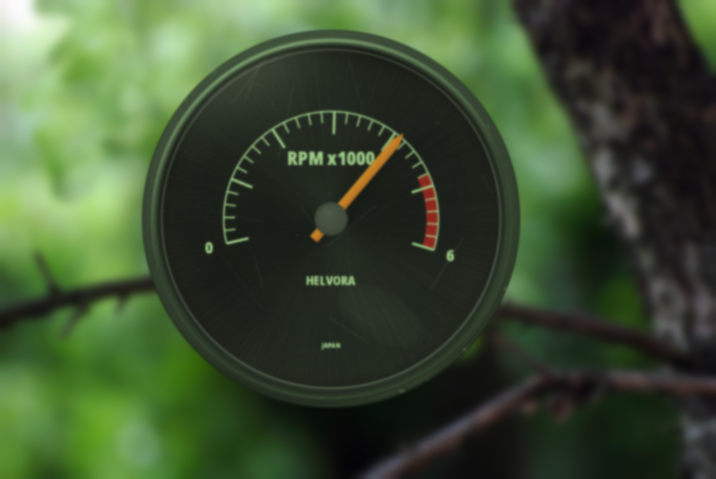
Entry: 4100 rpm
